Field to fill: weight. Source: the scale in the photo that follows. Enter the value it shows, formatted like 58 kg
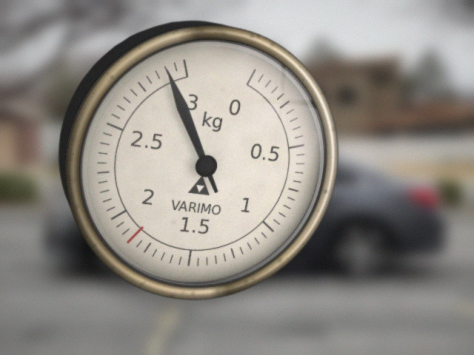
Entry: 2.9 kg
